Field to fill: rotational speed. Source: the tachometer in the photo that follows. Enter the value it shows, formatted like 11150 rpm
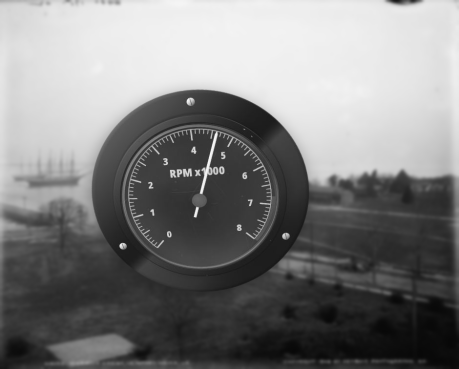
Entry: 4600 rpm
